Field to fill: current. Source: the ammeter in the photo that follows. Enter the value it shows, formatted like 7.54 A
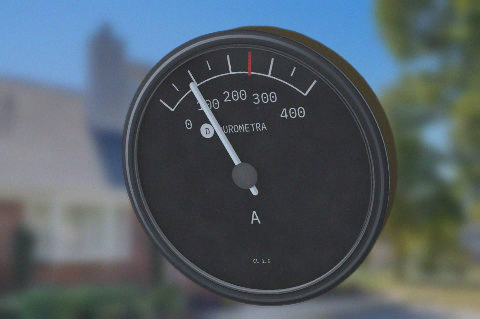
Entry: 100 A
